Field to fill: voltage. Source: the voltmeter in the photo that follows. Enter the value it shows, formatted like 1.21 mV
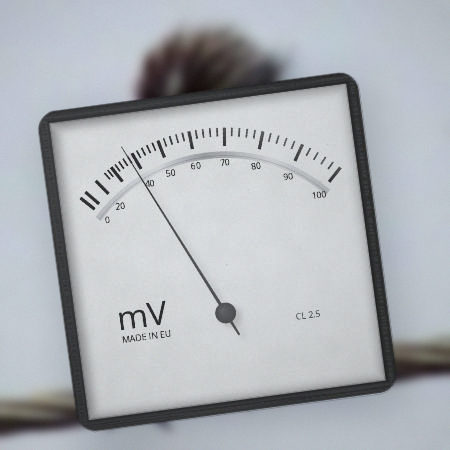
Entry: 38 mV
